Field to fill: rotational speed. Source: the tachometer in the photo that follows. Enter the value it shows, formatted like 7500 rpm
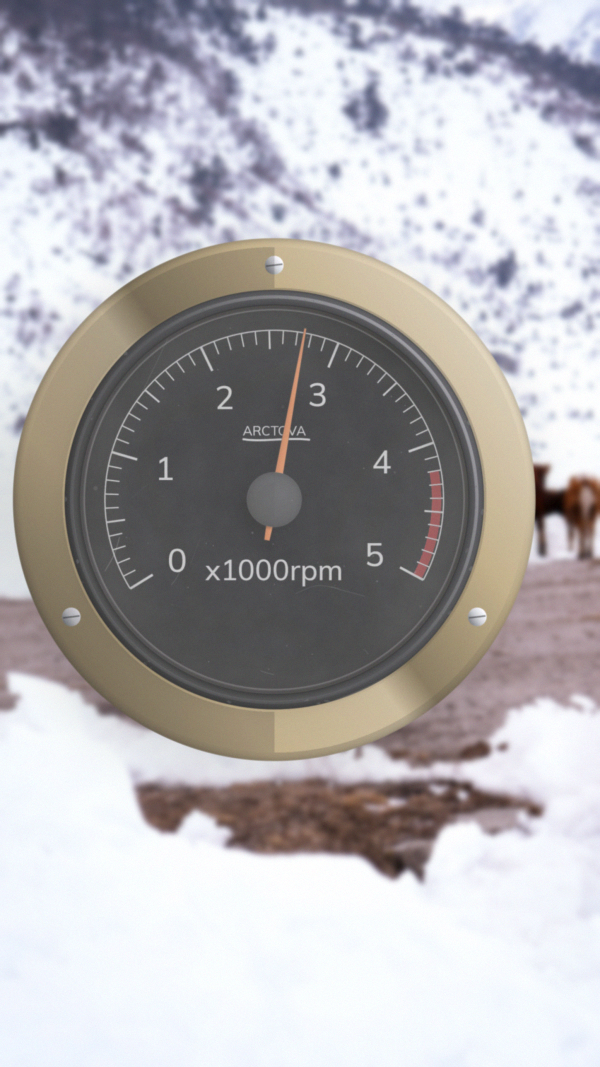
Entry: 2750 rpm
